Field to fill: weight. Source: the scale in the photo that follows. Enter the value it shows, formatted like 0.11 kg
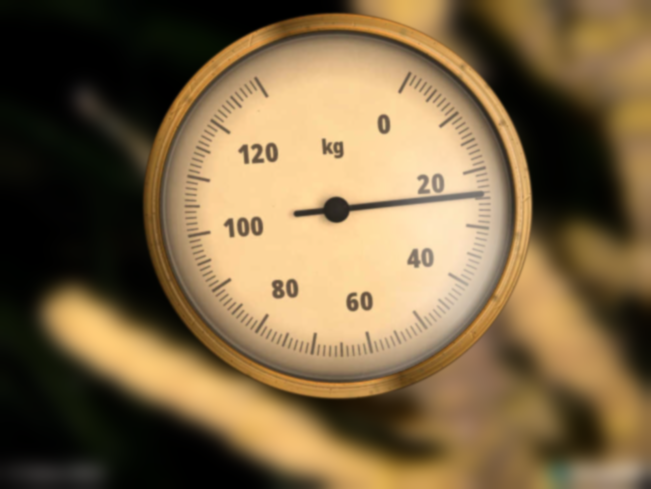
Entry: 24 kg
